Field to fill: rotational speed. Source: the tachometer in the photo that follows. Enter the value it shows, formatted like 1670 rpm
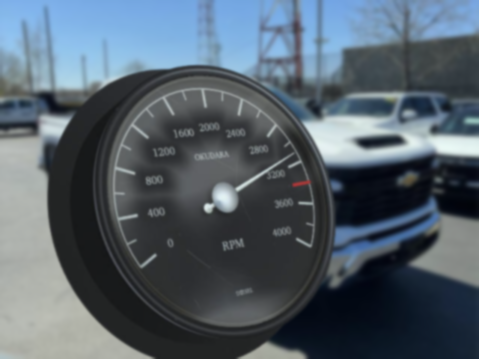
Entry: 3100 rpm
